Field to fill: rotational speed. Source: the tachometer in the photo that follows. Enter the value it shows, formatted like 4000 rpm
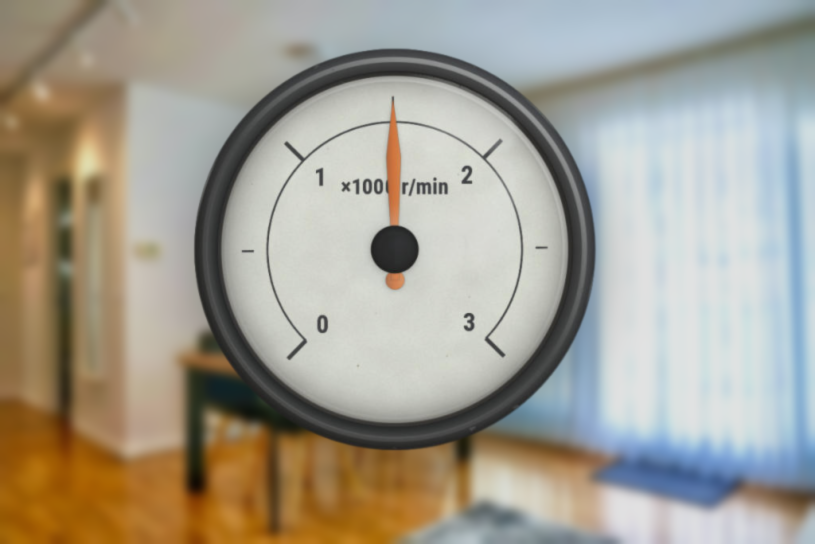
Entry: 1500 rpm
